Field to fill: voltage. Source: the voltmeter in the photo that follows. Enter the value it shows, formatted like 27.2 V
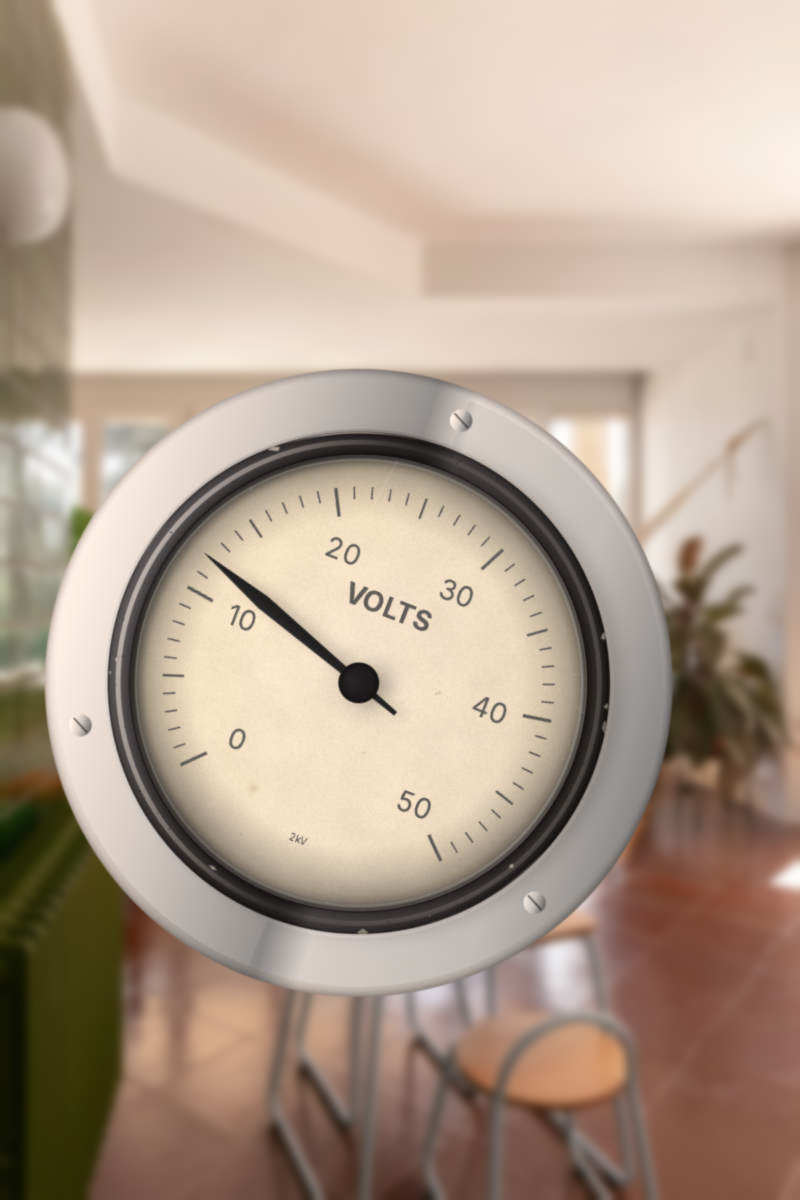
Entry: 12 V
